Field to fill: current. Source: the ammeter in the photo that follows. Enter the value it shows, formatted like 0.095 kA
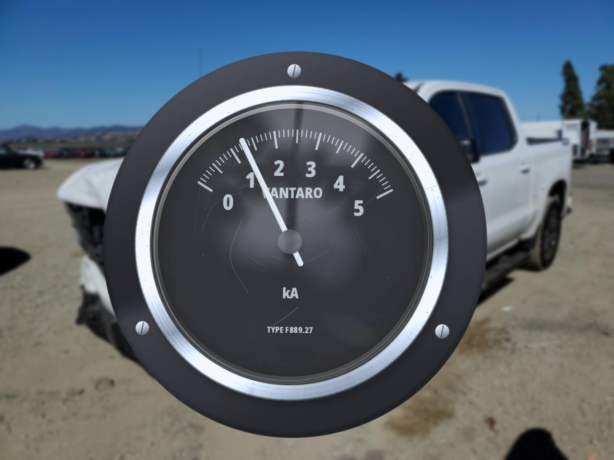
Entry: 1.3 kA
